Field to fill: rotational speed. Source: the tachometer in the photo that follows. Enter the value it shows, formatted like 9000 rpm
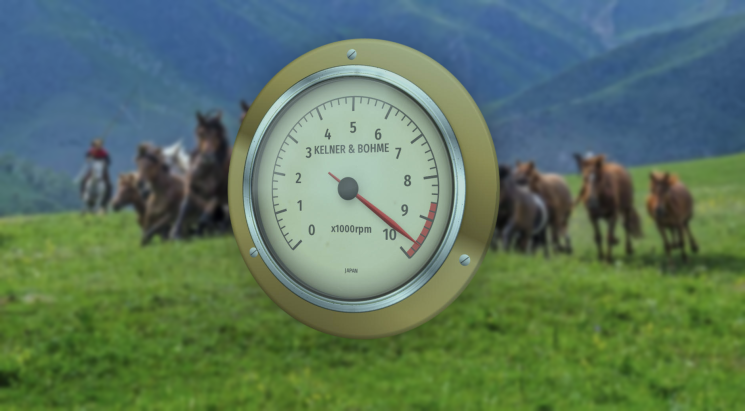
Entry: 9600 rpm
